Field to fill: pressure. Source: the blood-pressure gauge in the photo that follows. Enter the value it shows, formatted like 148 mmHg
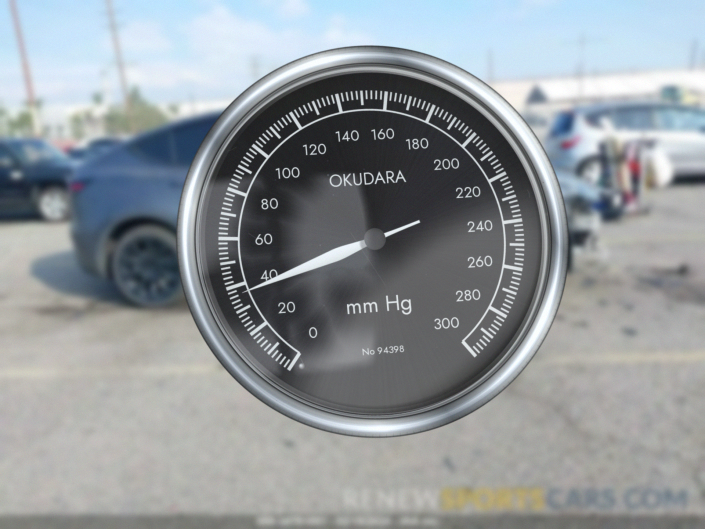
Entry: 36 mmHg
